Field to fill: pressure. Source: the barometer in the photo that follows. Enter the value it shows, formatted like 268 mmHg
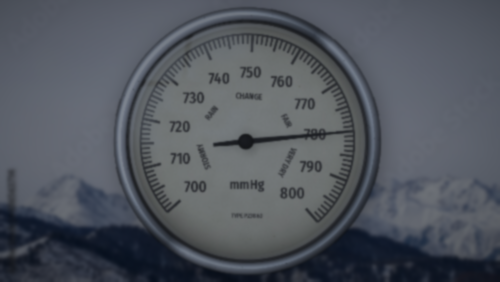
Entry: 780 mmHg
